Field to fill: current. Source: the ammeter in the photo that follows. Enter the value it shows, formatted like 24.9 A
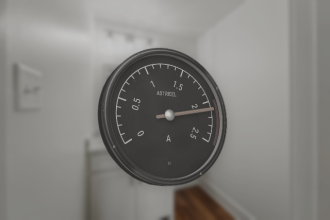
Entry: 2.1 A
